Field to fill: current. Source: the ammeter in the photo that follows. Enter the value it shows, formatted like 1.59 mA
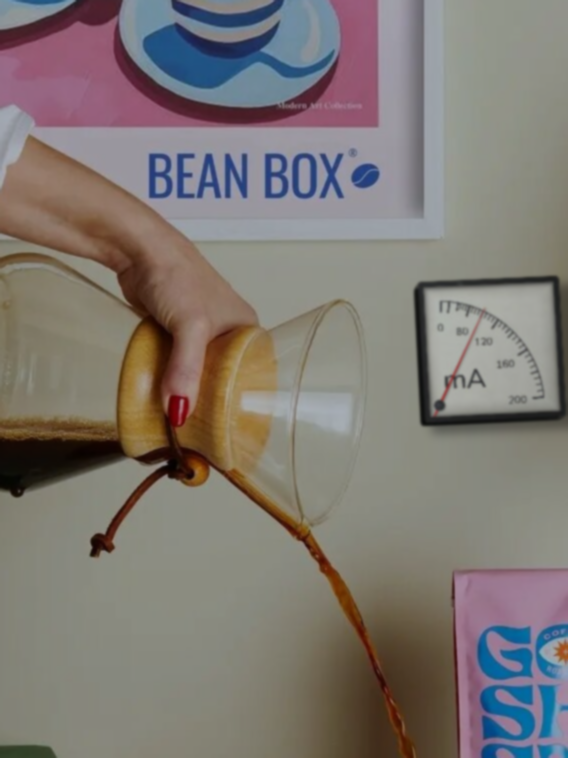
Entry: 100 mA
